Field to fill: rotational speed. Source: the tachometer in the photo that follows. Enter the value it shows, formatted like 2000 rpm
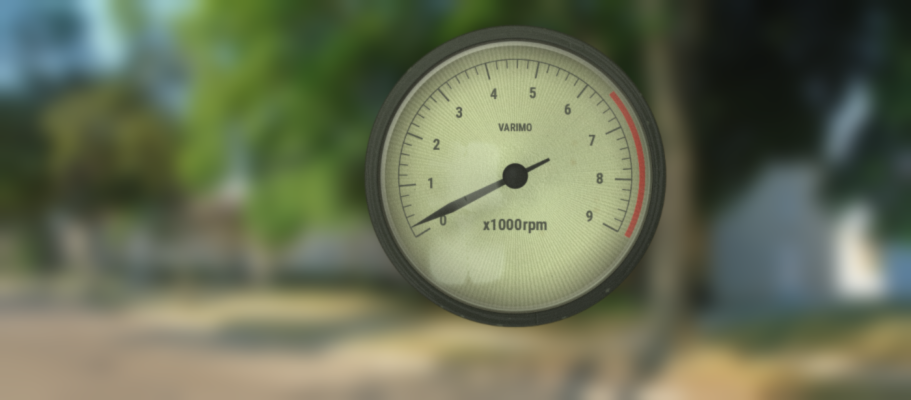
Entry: 200 rpm
